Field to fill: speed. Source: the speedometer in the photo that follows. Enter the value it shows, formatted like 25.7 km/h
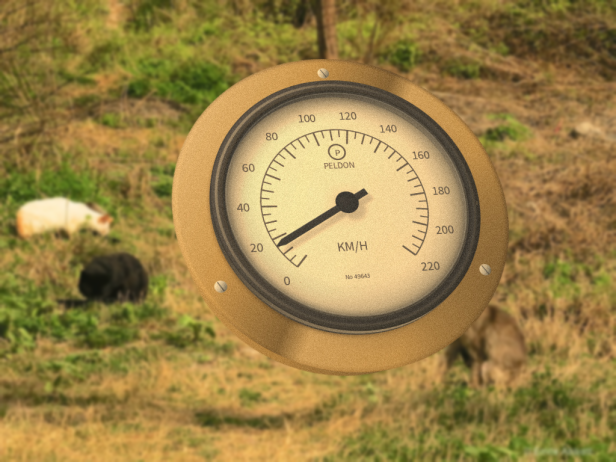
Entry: 15 km/h
